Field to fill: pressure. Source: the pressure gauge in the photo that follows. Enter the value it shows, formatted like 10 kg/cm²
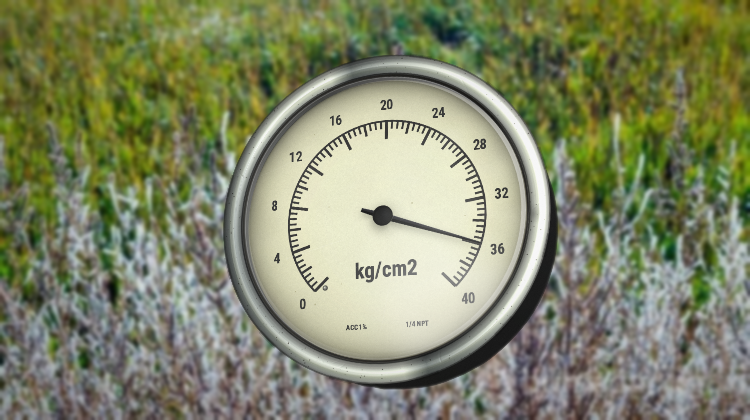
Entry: 36 kg/cm²
